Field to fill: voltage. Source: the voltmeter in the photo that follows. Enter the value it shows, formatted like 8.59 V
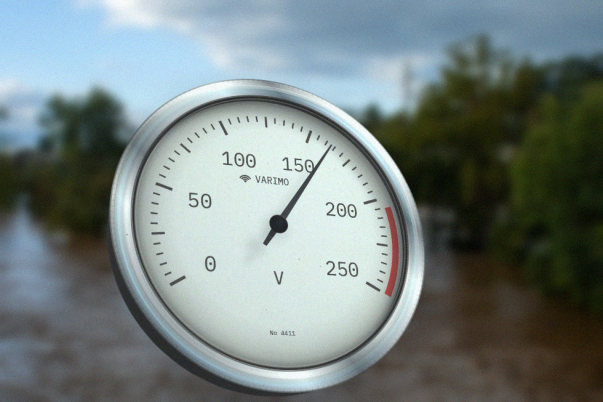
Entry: 162.5 V
